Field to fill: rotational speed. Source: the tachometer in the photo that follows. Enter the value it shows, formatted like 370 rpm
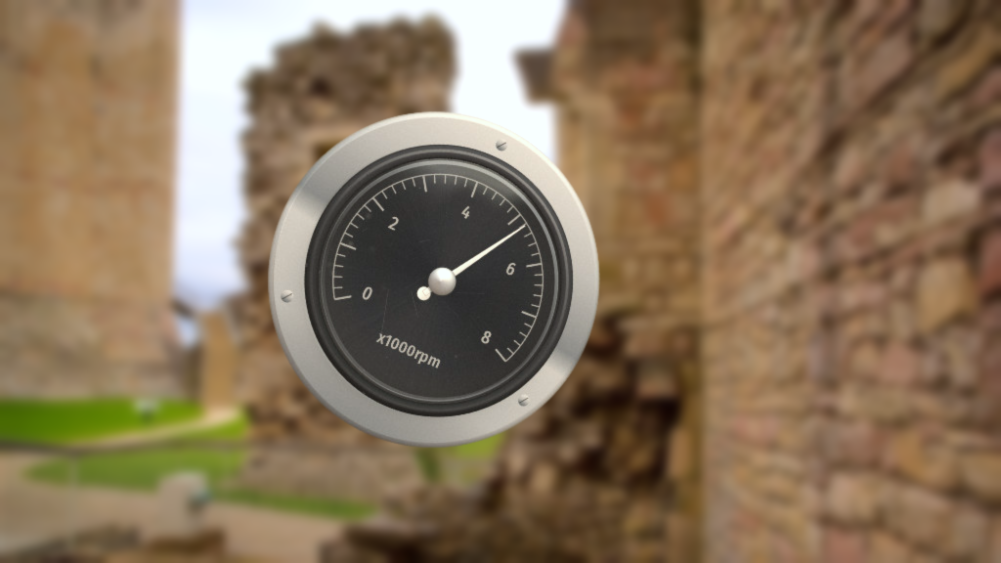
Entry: 5200 rpm
